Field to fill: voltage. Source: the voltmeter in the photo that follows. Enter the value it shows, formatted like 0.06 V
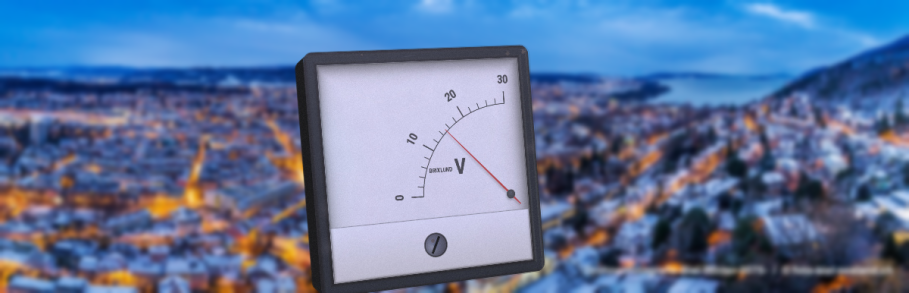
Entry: 15 V
